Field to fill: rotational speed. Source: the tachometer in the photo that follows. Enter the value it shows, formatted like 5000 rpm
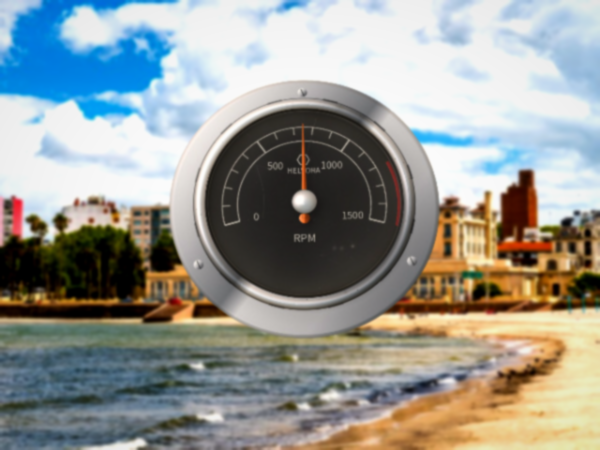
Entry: 750 rpm
